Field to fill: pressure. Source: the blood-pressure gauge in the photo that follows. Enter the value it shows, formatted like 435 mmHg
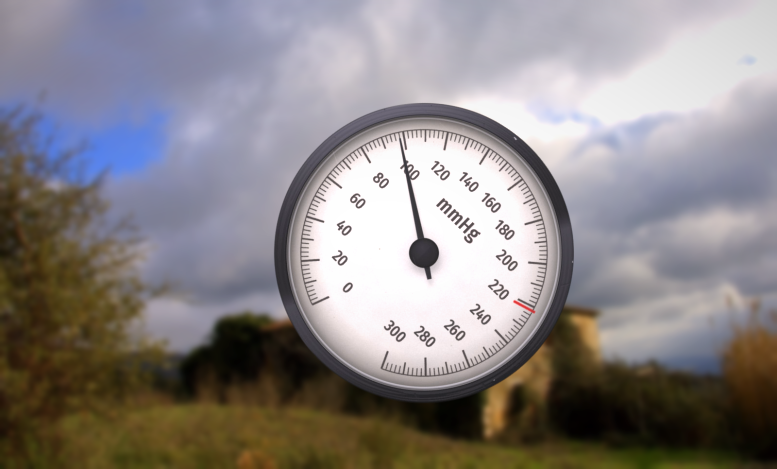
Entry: 98 mmHg
